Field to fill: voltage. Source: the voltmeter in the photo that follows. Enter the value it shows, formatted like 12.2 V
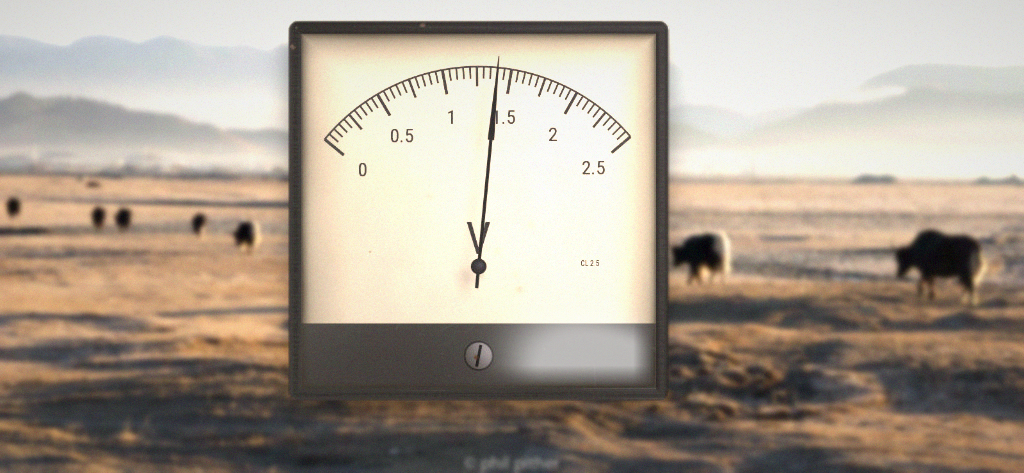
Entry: 1.4 V
